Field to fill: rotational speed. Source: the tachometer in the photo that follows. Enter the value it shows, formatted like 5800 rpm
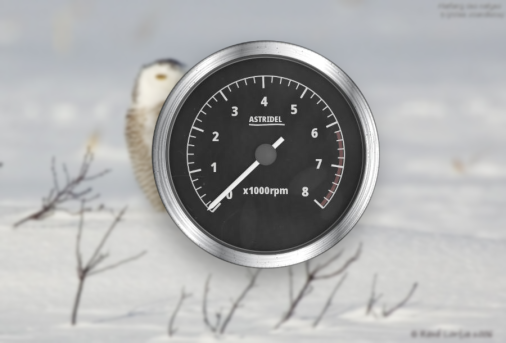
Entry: 100 rpm
